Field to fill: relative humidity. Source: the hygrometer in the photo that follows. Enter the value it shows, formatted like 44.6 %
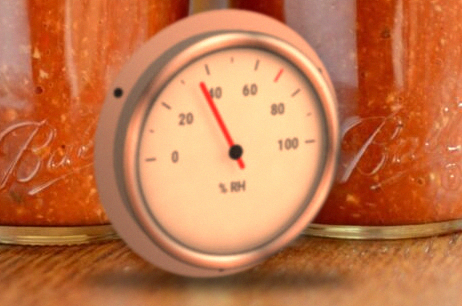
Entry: 35 %
